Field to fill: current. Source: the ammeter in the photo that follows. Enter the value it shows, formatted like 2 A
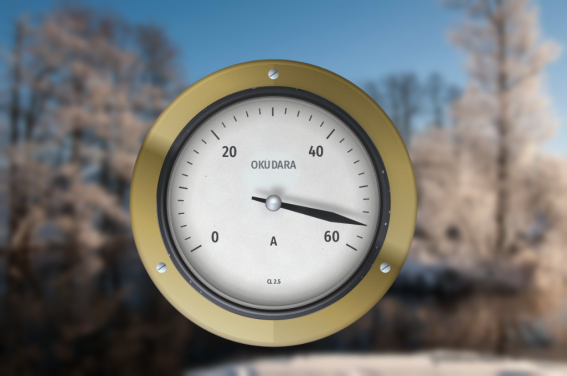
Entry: 56 A
